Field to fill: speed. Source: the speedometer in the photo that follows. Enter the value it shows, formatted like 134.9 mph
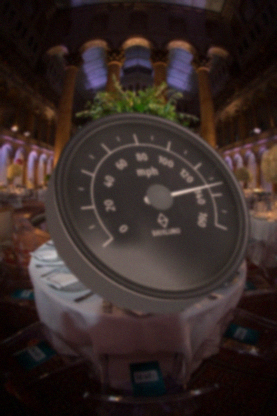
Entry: 135 mph
